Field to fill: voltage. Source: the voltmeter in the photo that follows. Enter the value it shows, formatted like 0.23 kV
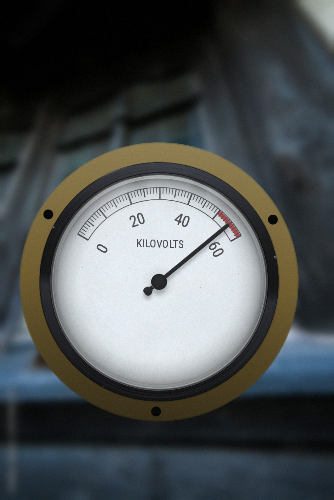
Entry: 55 kV
